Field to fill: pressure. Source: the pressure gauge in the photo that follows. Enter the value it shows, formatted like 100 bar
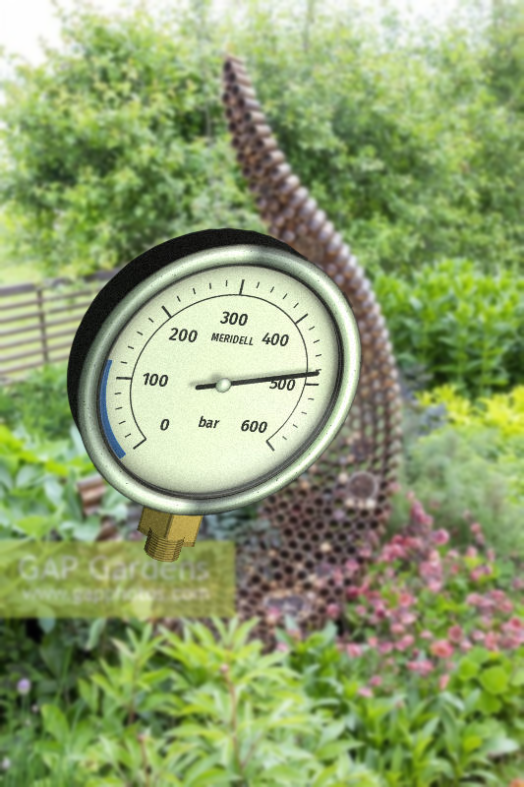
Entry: 480 bar
